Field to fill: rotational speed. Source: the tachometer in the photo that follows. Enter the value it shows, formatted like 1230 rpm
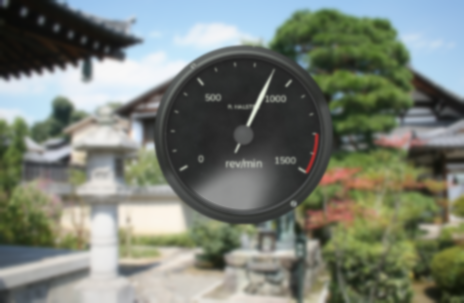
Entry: 900 rpm
